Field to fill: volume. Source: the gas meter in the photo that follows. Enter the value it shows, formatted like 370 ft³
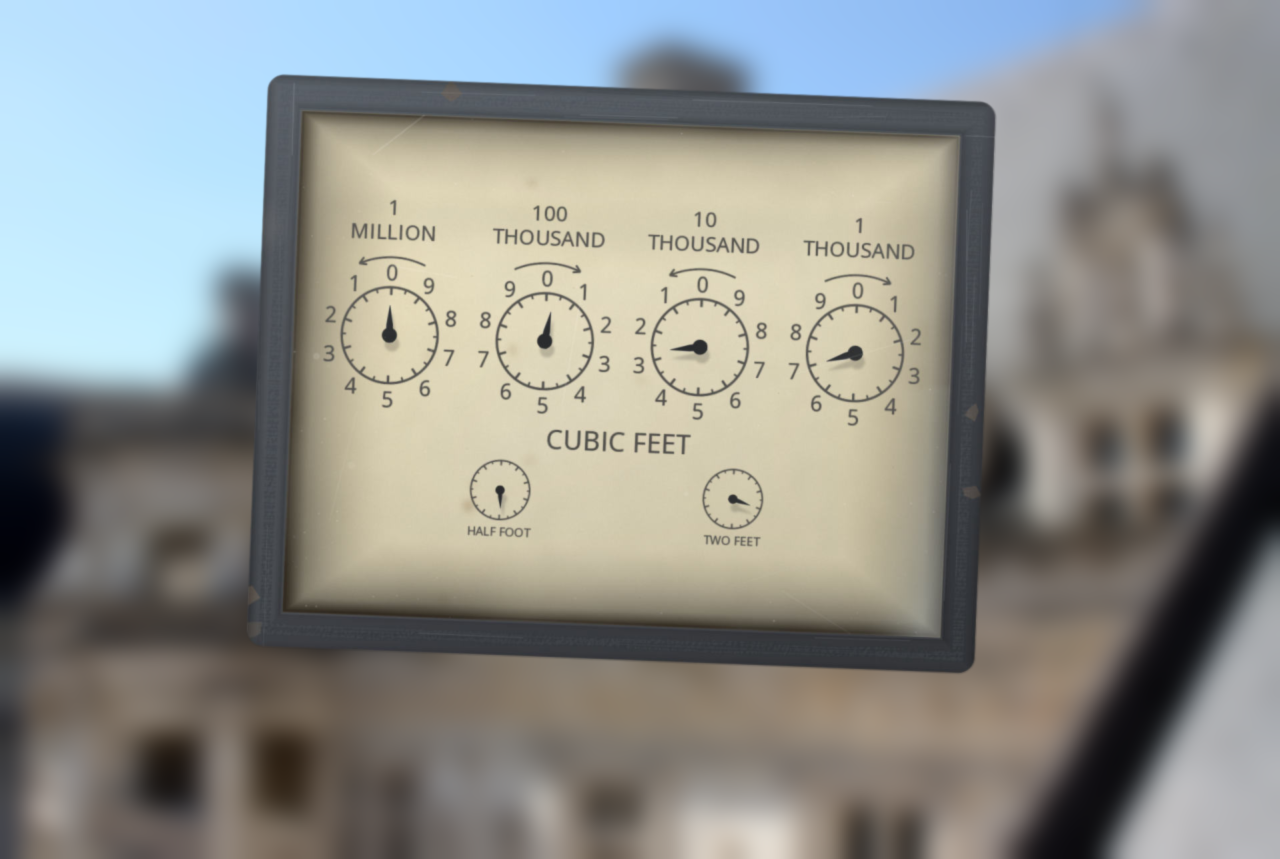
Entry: 2700 ft³
